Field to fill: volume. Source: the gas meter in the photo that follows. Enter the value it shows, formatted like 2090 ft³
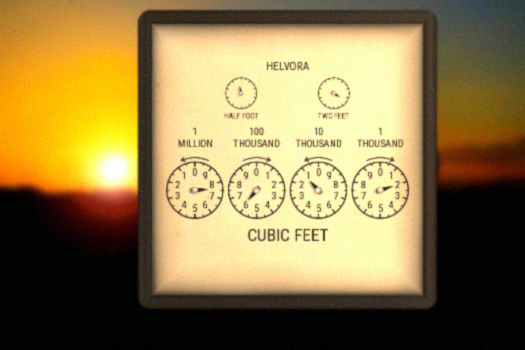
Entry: 761200 ft³
